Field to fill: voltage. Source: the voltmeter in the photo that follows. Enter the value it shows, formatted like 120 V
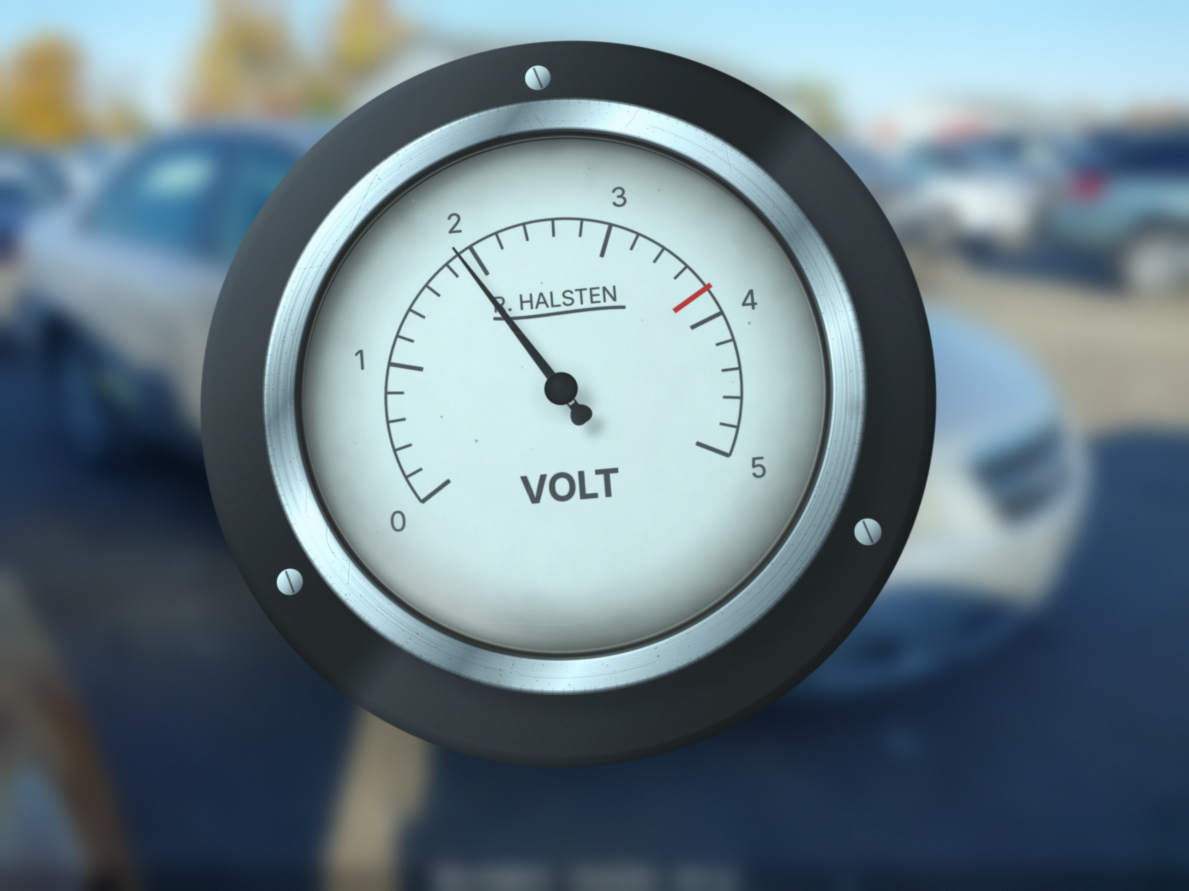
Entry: 1.9 V
